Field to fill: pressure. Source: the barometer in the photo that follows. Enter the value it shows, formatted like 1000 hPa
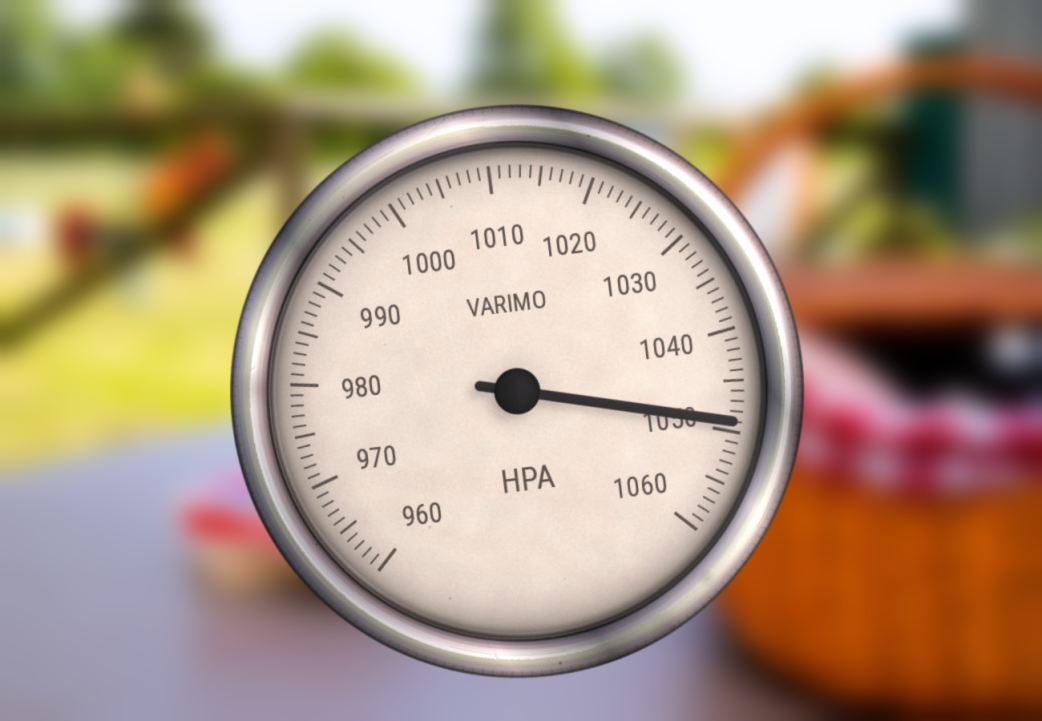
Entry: 1049 hPa
